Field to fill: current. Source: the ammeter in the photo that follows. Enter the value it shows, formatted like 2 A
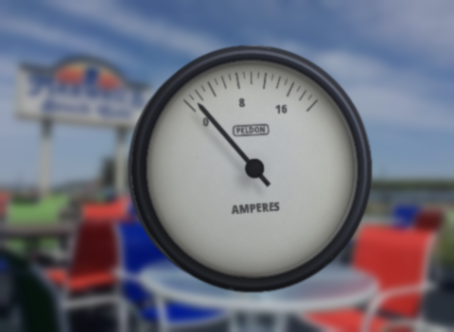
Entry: 1 A
